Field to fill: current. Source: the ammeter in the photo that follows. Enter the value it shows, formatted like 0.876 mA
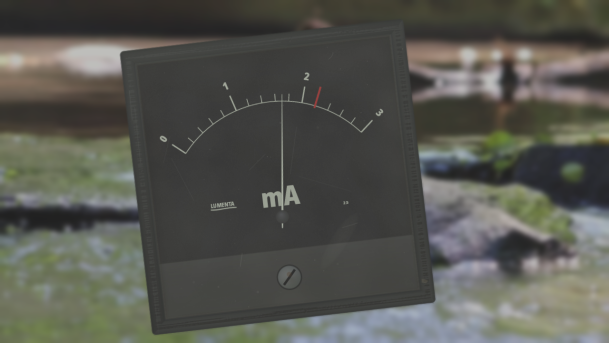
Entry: 1.7 mA
